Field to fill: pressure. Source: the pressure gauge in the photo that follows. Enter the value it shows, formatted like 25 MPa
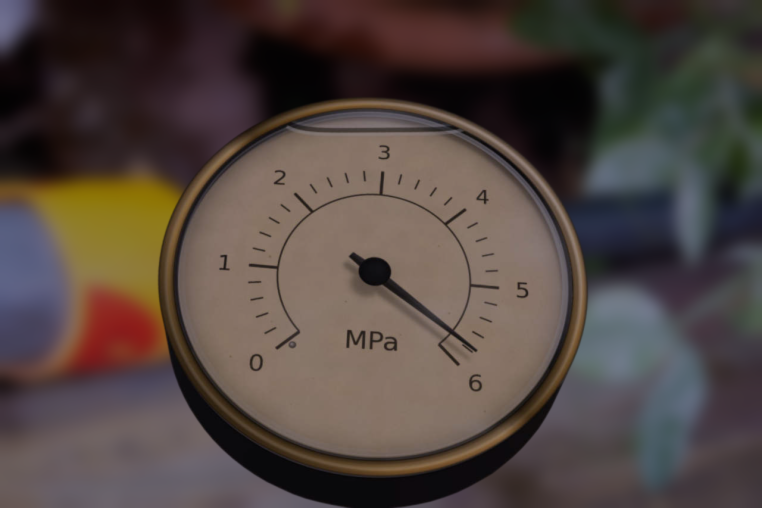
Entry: 5.8 MPa
